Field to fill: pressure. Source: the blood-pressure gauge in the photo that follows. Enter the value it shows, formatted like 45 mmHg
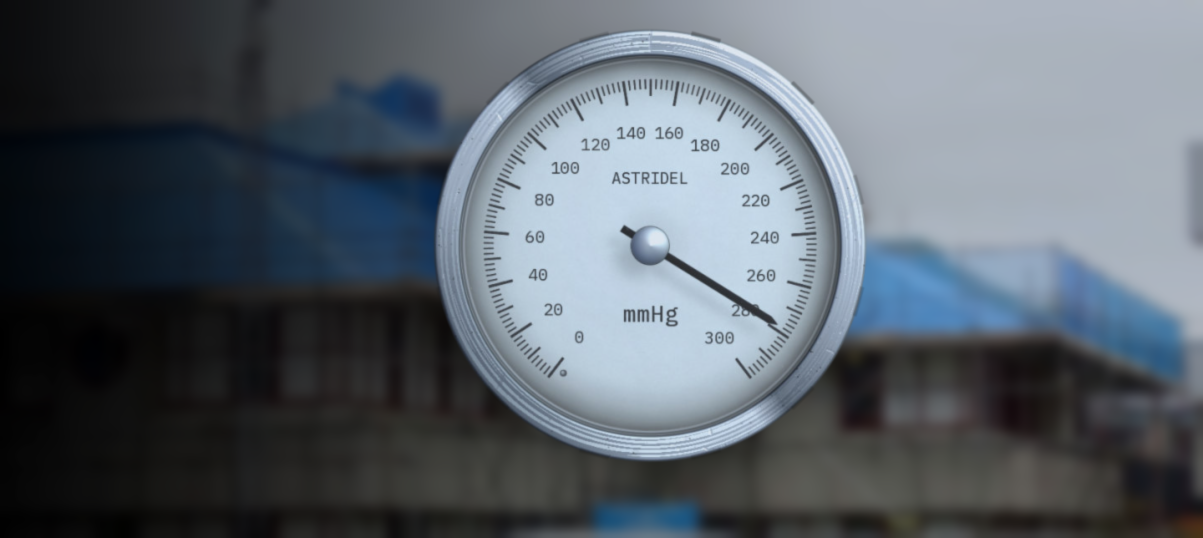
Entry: 278 mmHg
